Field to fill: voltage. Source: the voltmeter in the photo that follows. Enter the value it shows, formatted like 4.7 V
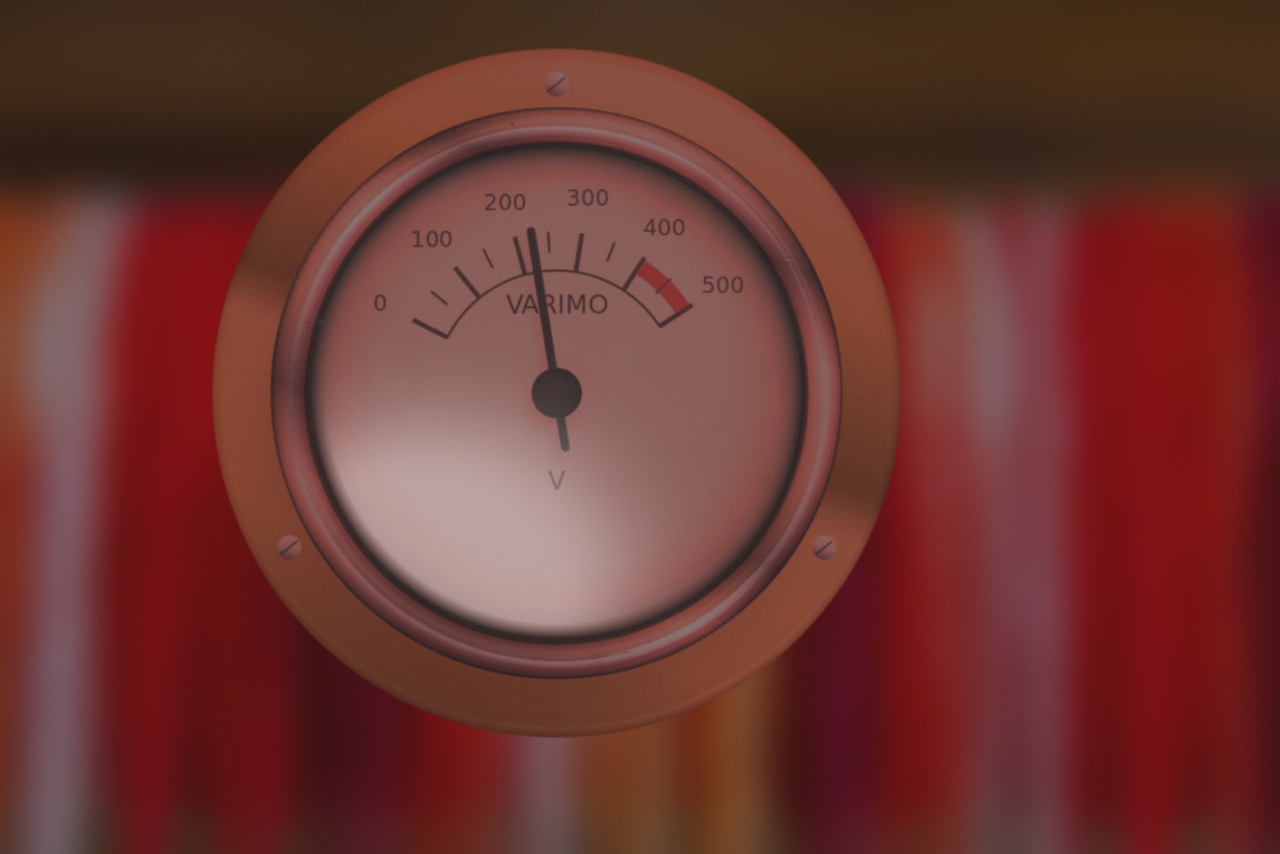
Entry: 225 V
